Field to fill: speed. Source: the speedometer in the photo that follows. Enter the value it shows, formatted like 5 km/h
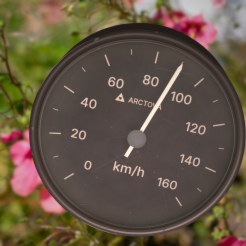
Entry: 90 km/h
